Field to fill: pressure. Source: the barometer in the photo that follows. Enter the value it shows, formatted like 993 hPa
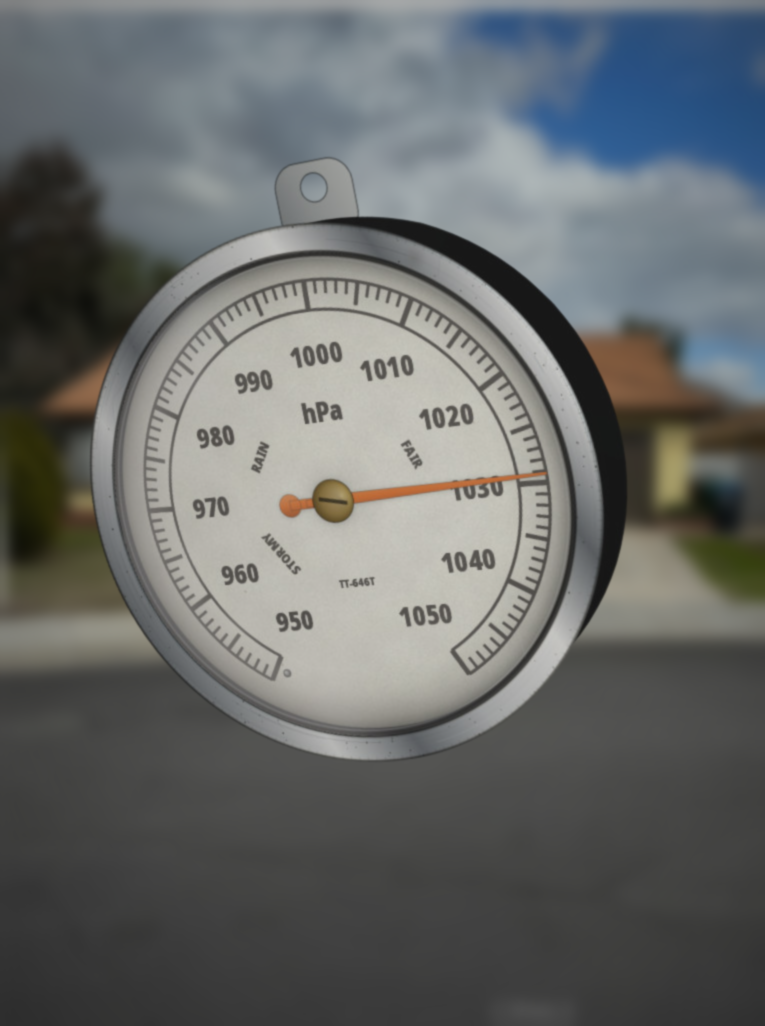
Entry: 1029 hPa
